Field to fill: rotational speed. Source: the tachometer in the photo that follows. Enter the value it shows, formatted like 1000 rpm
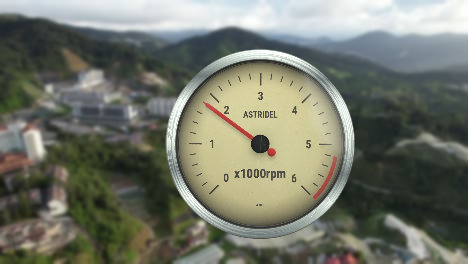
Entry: 1800 rpm
